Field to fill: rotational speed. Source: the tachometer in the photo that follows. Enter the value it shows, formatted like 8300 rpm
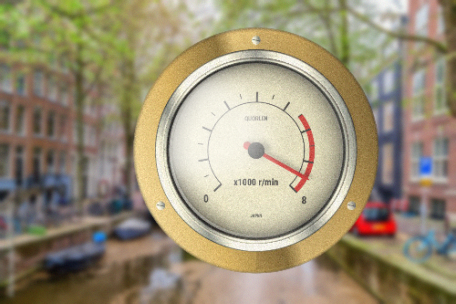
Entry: 7500 rpm
